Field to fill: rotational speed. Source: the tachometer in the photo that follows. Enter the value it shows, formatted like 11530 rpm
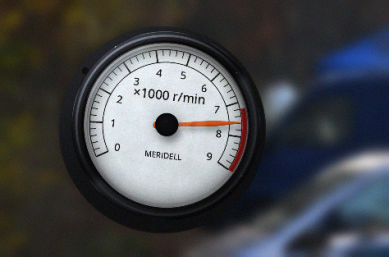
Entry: 7600 rpm
